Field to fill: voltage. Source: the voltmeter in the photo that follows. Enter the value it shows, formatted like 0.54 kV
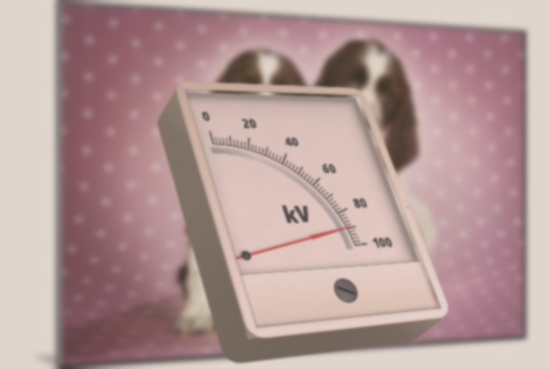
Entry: 90 kV
